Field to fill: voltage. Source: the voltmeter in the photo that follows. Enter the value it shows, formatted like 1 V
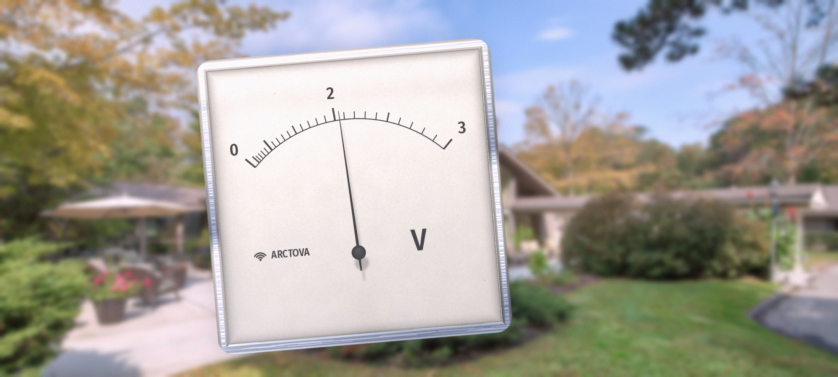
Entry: 2.05 V
